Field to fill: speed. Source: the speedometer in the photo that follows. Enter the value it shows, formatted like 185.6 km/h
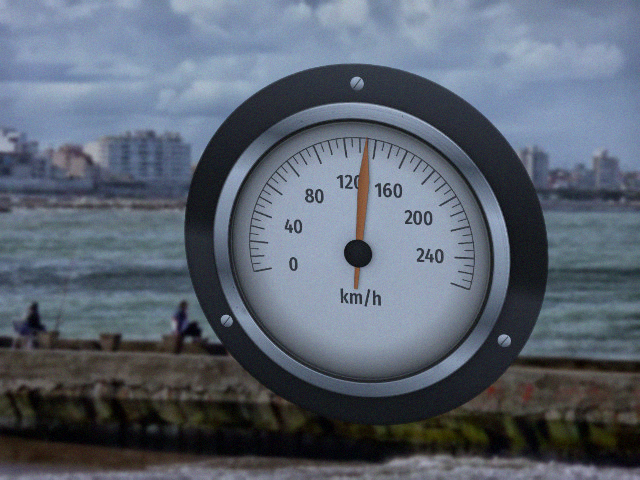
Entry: 135 km/h
